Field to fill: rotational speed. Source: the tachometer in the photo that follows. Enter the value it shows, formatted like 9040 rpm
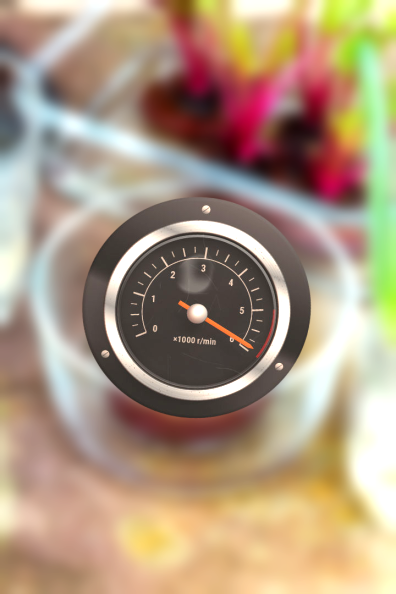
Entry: 5875 rpm
